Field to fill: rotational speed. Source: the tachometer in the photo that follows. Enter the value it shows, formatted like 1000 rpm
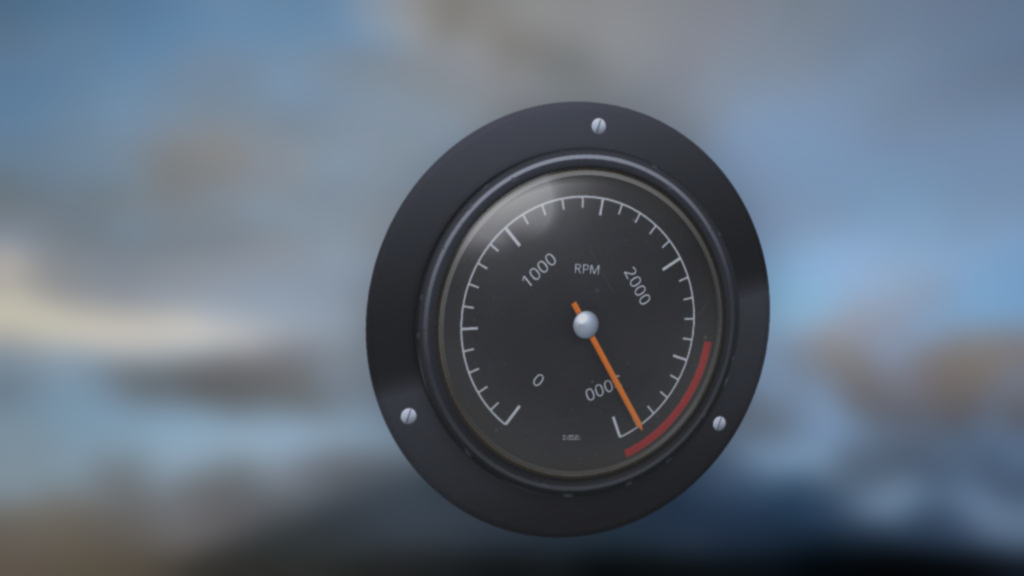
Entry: 2900 rpm
